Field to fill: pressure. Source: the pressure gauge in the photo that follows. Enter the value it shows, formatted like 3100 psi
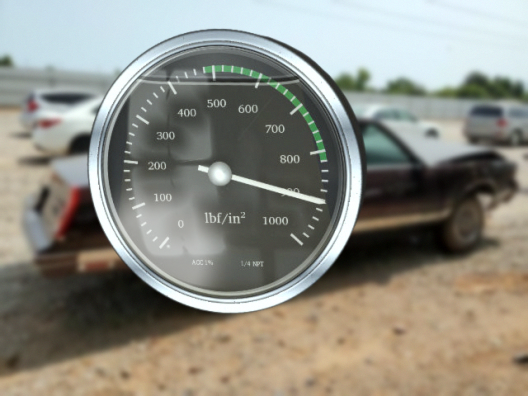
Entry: 900 psi
